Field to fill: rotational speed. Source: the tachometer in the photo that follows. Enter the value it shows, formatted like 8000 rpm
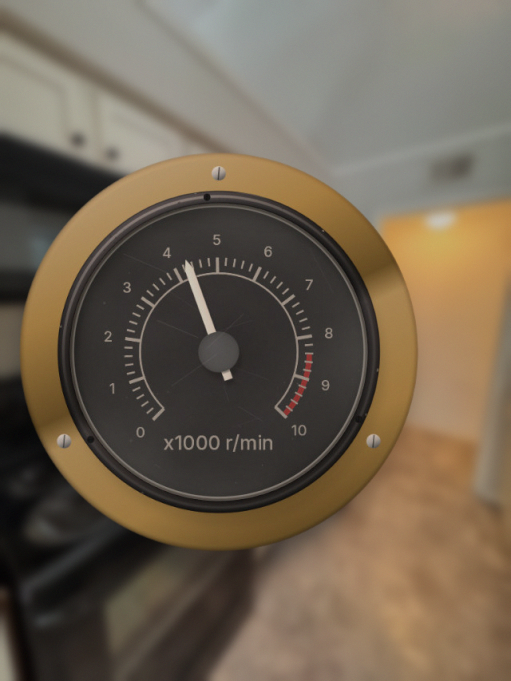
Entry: 4300 rpm
